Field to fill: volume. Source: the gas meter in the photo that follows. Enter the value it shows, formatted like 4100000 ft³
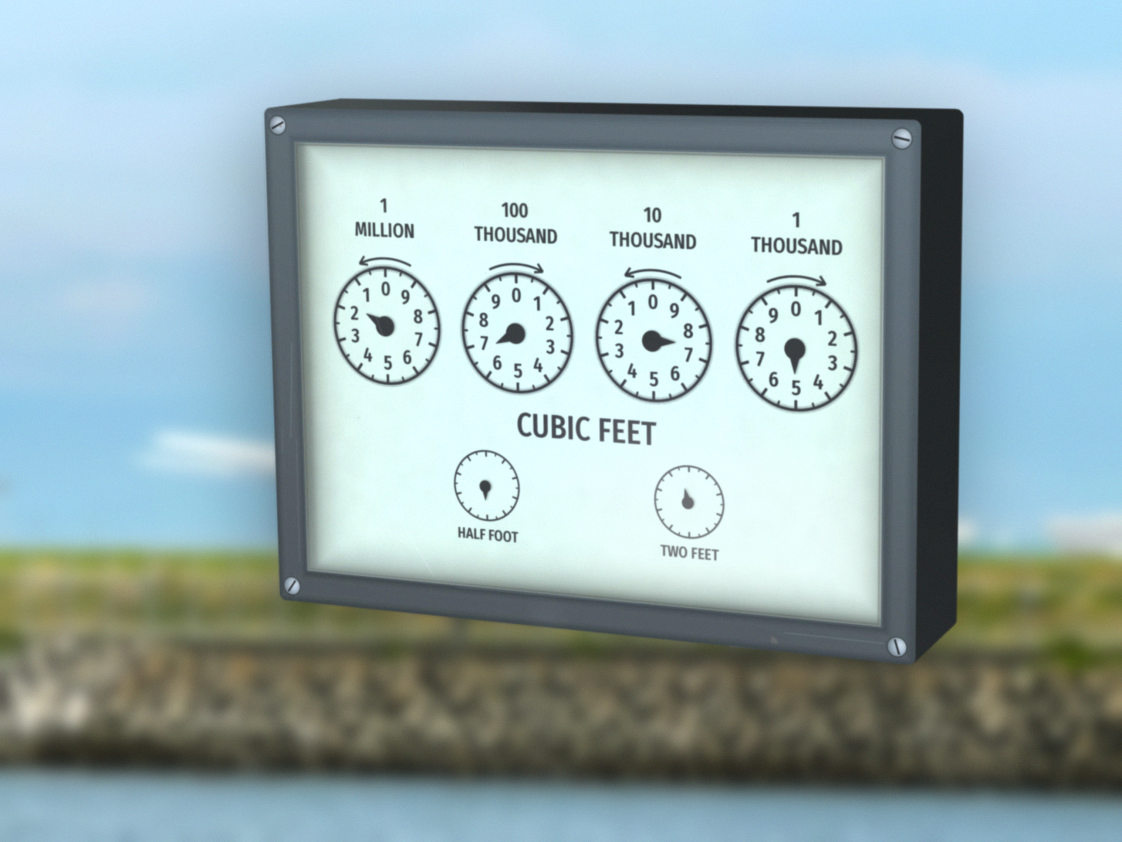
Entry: 167500 ft³
